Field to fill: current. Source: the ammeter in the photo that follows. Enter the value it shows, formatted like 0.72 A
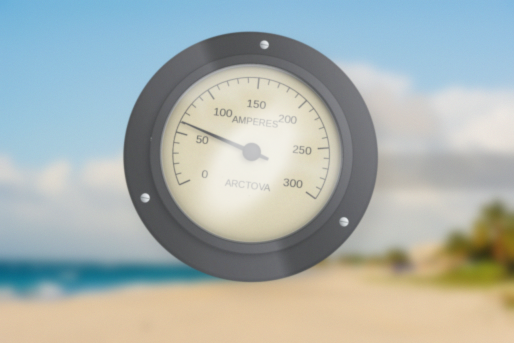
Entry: 60 A
